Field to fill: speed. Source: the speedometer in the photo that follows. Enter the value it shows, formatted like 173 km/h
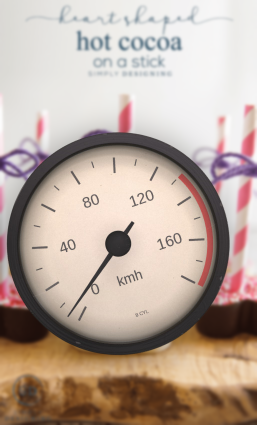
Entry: 5 km/h
